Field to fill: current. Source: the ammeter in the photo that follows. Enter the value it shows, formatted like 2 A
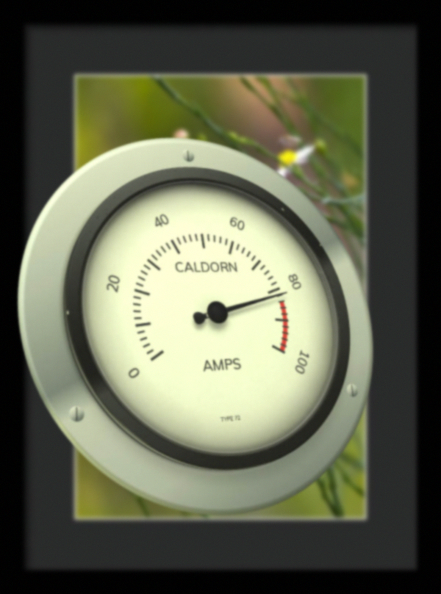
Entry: 82 A
